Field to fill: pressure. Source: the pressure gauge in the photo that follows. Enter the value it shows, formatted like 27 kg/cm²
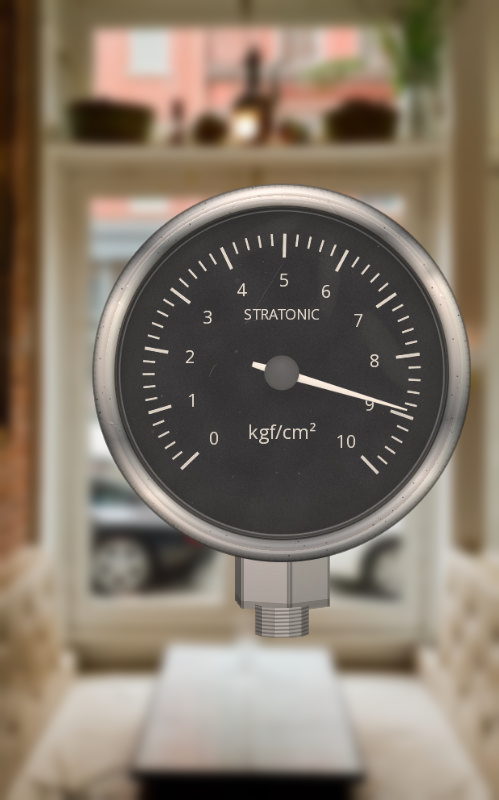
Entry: 8.9 kg/cm²
